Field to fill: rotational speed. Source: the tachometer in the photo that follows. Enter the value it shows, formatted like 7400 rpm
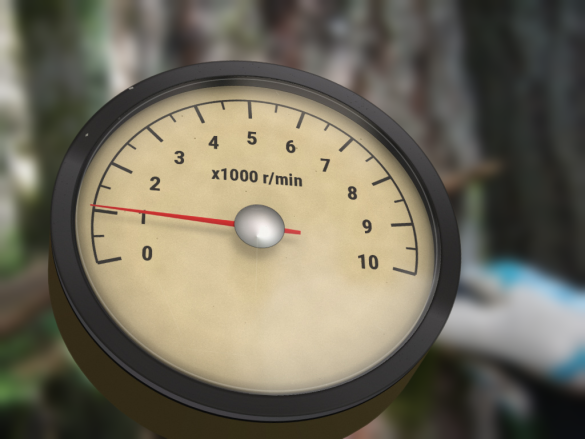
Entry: 1000 rpm
